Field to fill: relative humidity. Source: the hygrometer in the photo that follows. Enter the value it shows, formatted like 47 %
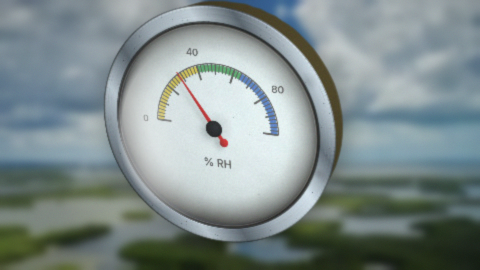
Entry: 30 %
